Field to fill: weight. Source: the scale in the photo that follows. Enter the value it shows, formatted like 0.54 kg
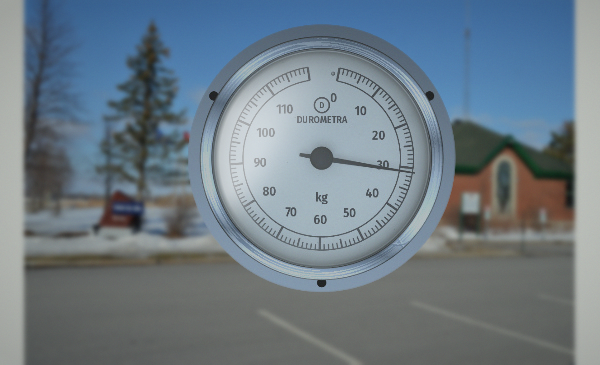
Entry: 31 kg
